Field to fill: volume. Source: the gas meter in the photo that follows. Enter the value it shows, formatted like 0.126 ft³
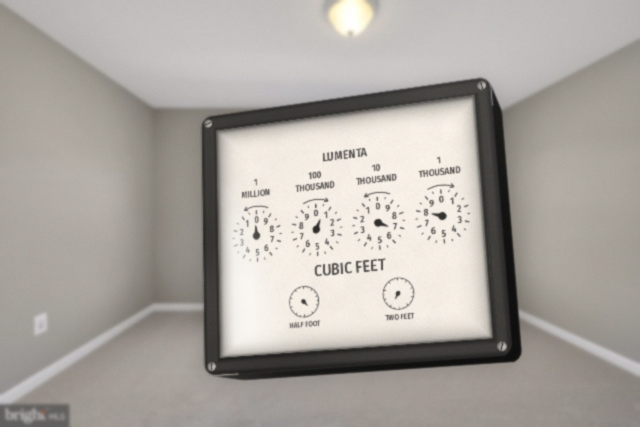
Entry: 6800 ft³
